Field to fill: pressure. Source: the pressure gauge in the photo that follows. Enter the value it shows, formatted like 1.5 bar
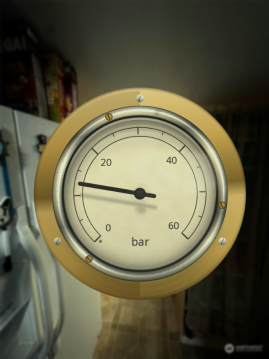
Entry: 12.5 bar
